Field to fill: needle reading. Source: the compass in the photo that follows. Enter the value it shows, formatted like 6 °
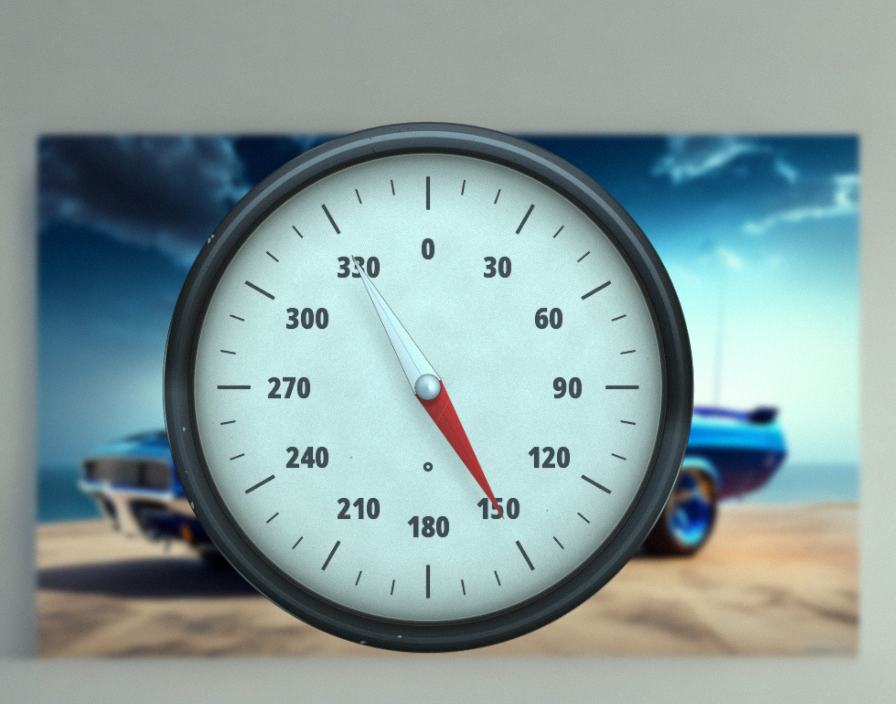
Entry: 150 °
